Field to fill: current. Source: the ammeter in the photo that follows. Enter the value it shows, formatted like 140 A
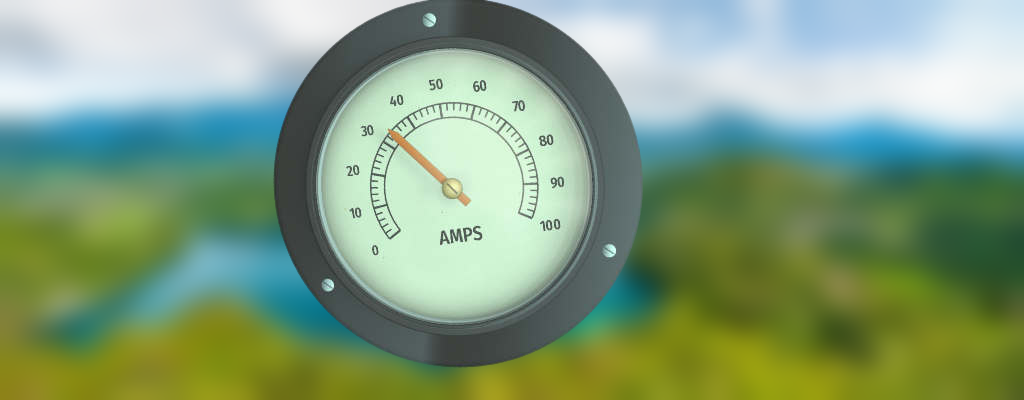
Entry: 34 A
